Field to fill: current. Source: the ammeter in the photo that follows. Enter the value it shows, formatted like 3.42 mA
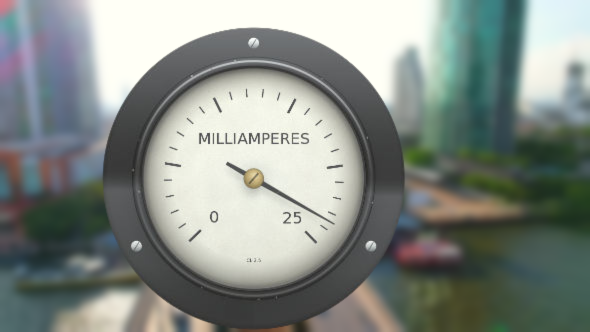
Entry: 23.5 mA
